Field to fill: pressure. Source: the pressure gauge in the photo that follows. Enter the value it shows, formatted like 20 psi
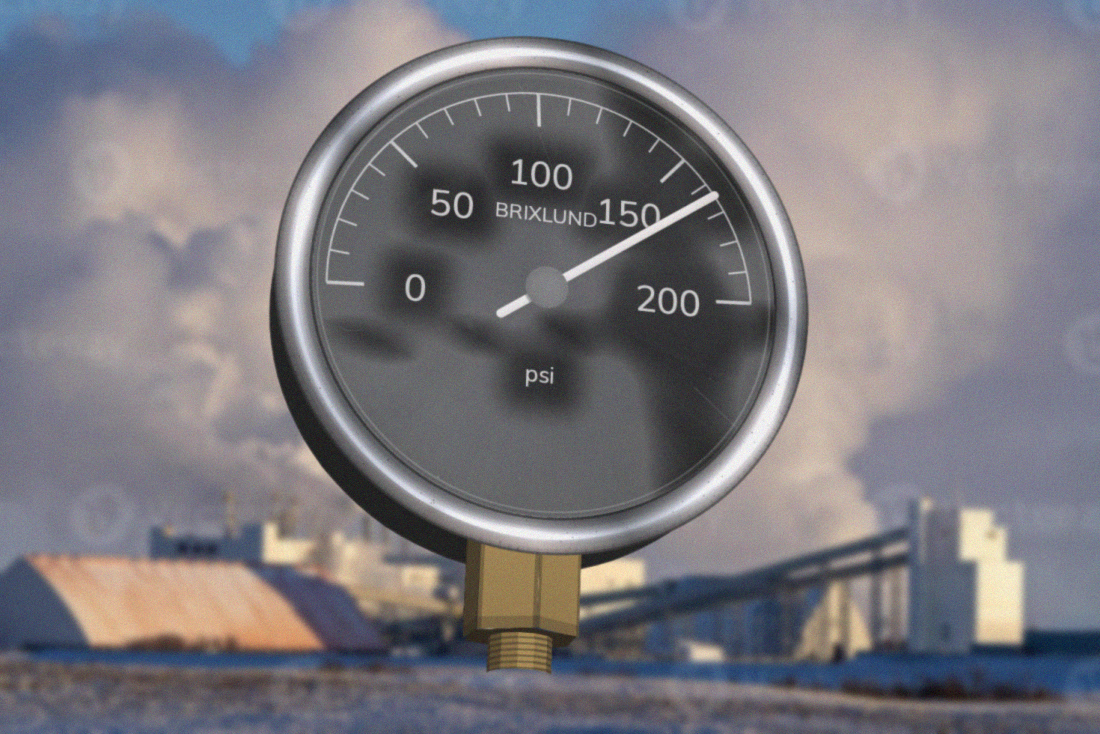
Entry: 165 psi
